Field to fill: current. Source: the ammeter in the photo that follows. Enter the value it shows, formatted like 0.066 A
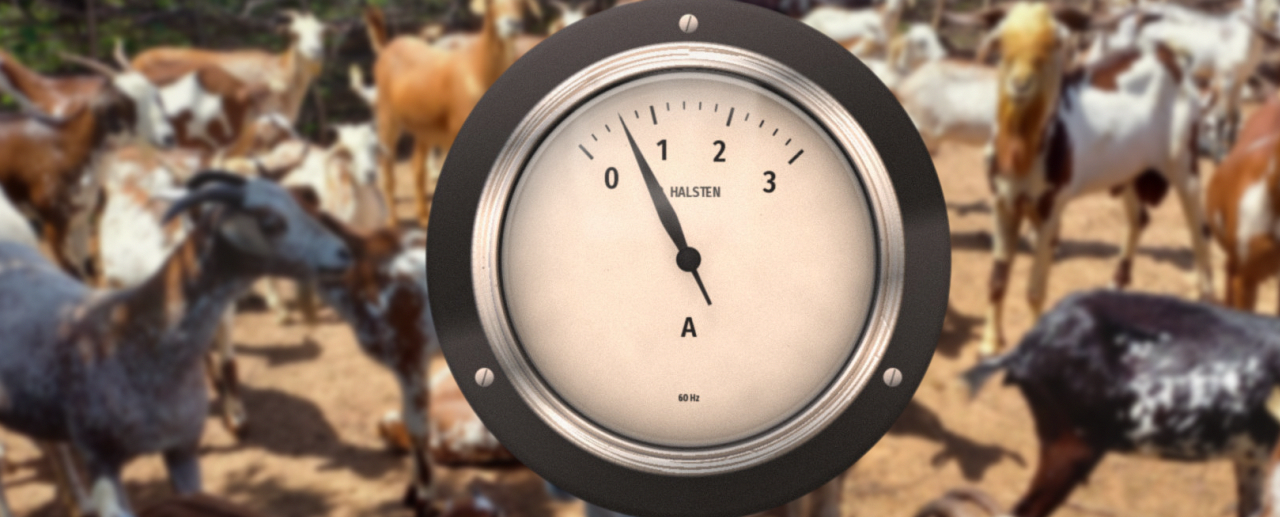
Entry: 0.6 A
